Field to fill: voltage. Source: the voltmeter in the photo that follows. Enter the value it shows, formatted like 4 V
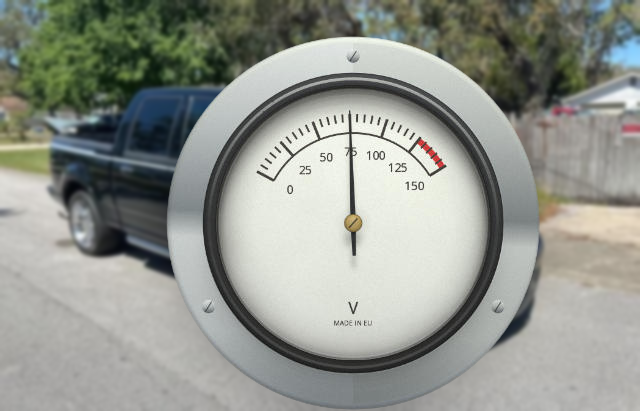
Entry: 75 V
